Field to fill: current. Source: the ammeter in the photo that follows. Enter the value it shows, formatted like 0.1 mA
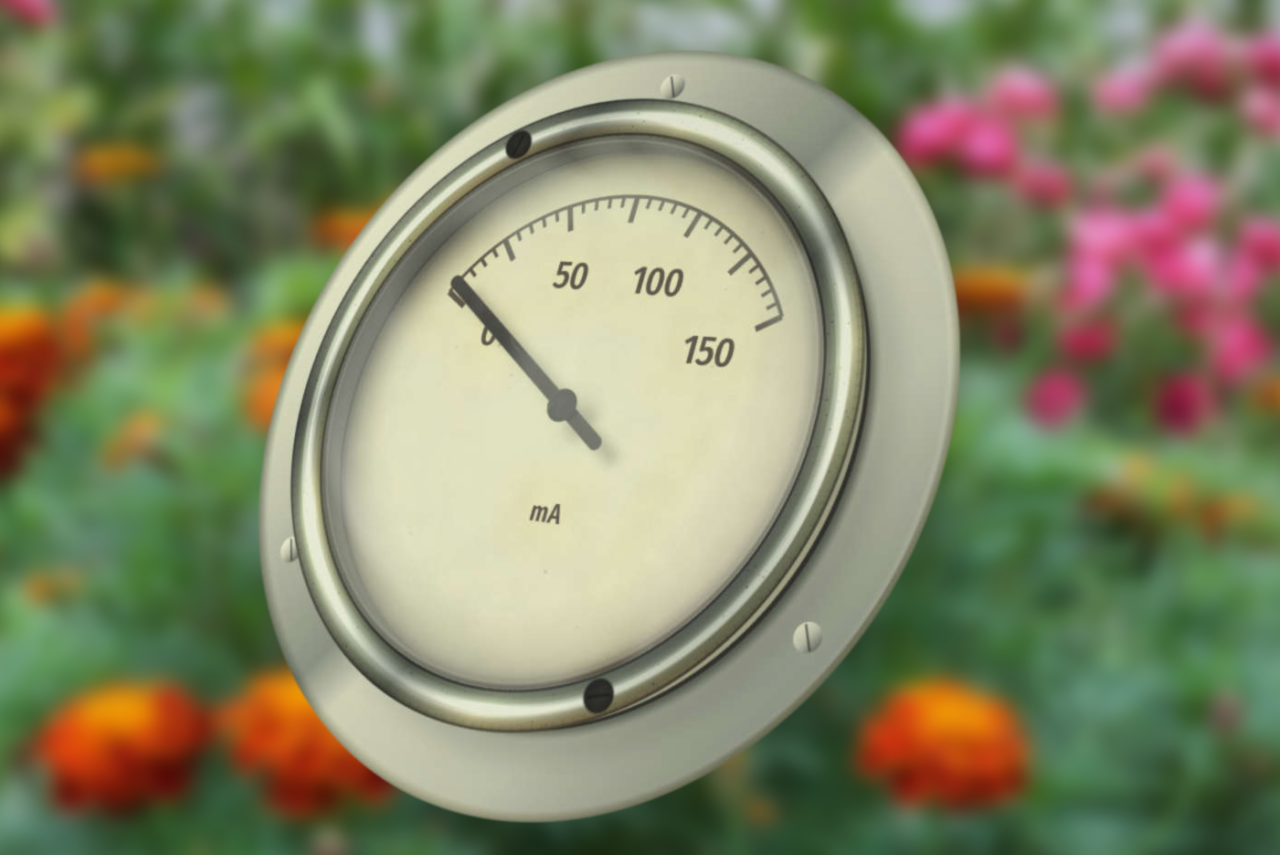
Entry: 5 mA
